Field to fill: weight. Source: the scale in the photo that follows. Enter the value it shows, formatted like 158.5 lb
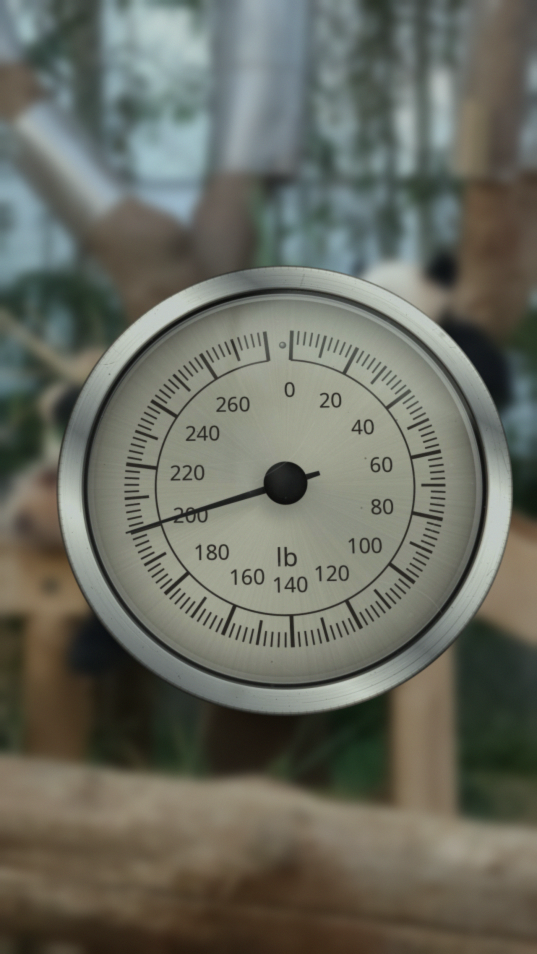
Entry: 200 lb
